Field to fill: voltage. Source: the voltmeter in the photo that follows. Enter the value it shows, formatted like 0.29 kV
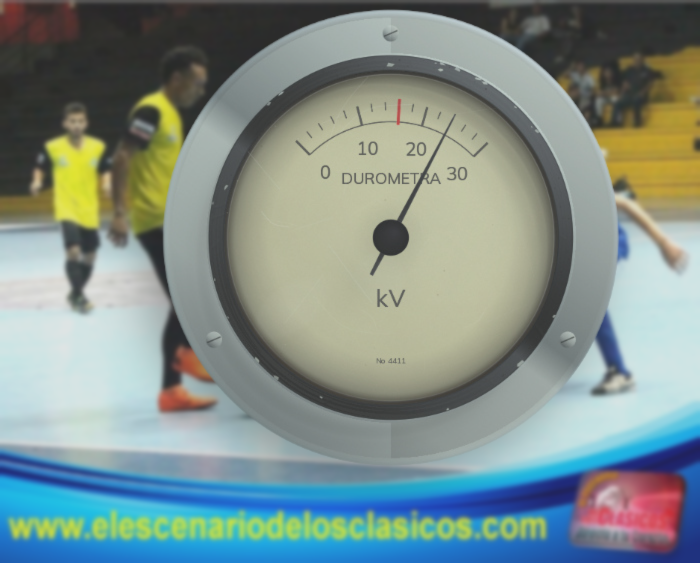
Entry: 24 kV
